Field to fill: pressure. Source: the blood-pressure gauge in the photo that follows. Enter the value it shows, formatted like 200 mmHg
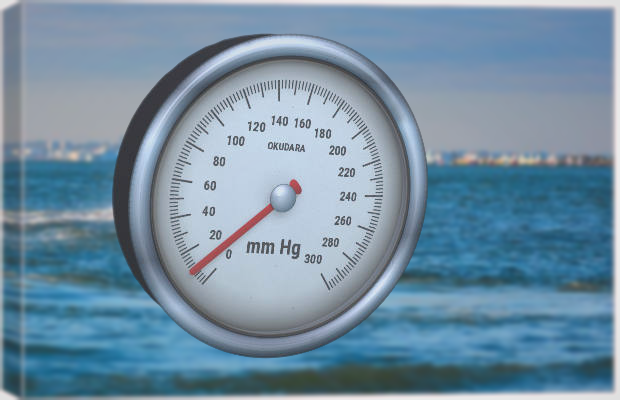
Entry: 10 mmHg
